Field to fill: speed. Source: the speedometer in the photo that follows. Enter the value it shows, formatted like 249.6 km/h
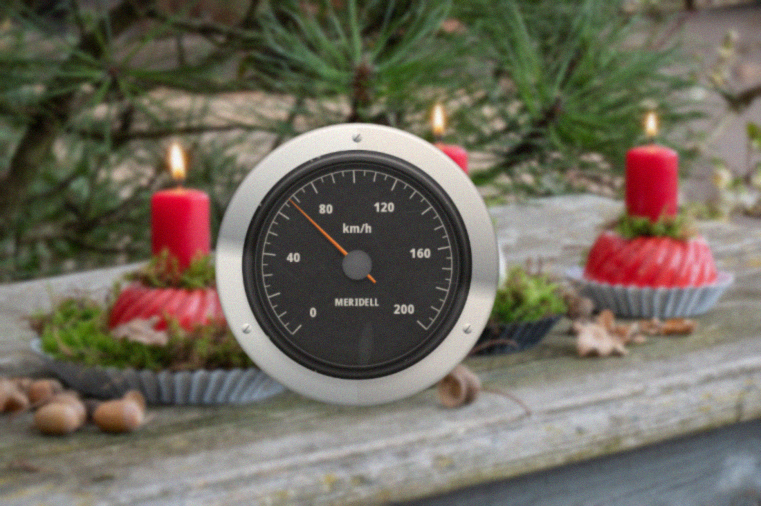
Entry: 67.5 km/h
